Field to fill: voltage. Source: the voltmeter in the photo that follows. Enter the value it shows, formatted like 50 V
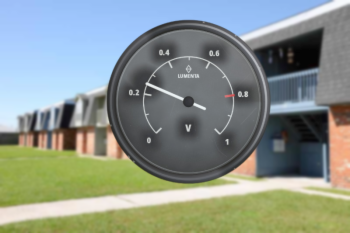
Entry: 0.25 V
